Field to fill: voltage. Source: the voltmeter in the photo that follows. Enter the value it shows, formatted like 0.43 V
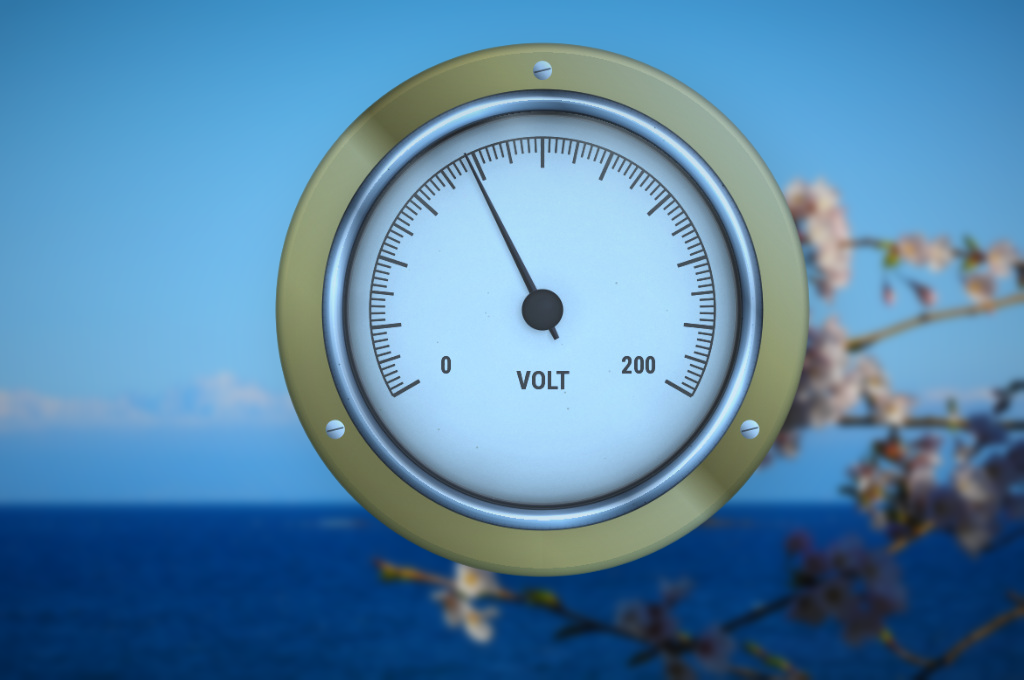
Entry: 78 V
